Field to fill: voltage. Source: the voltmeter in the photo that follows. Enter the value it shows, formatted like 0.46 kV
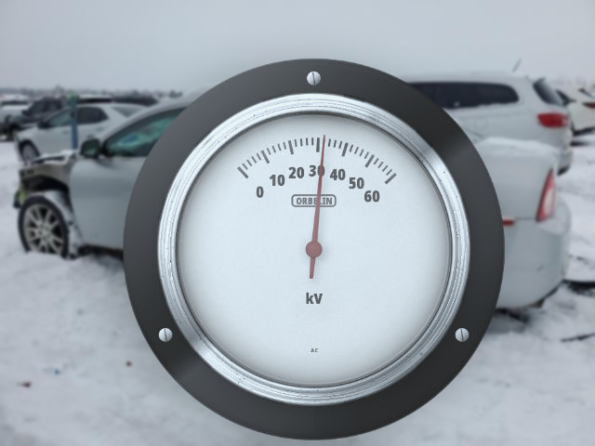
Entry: 32 kV
